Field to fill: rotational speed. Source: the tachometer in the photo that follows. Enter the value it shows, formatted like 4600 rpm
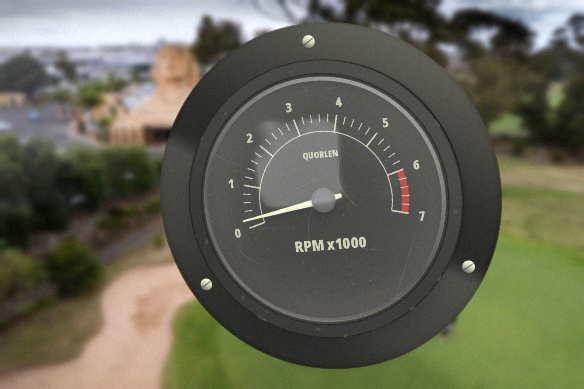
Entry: 200 rpm
